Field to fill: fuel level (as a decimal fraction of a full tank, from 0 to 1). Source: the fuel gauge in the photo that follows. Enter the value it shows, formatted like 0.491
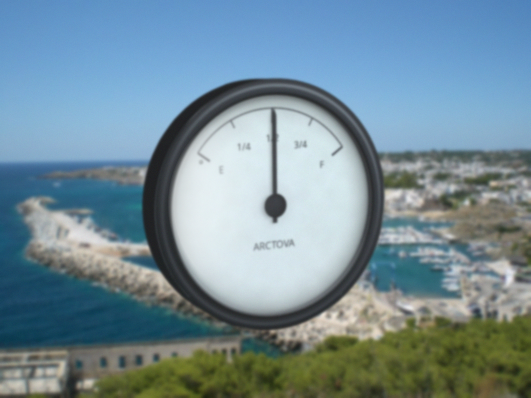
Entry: 0.5
